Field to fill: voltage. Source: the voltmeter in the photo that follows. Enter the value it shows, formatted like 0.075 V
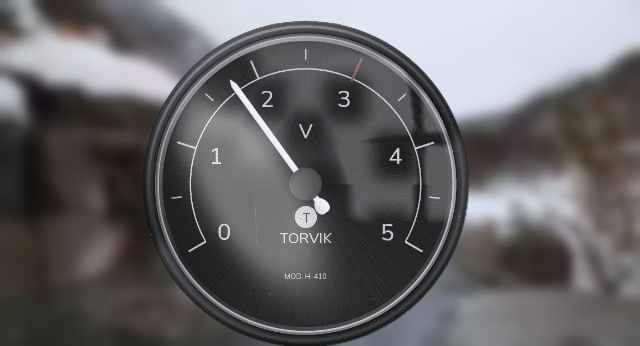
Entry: 1.75 V
